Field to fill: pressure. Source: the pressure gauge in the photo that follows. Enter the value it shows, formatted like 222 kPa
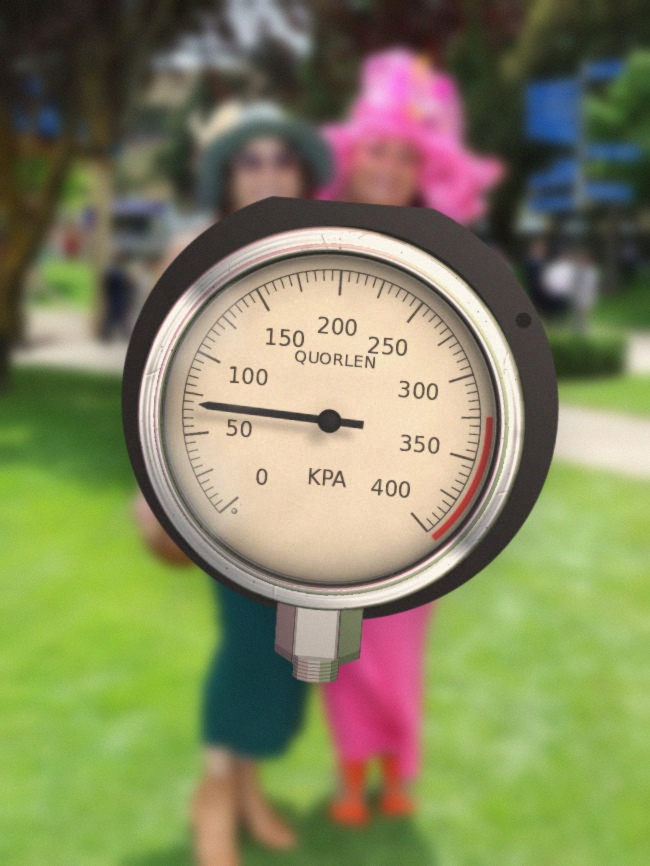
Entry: 70 kPa
